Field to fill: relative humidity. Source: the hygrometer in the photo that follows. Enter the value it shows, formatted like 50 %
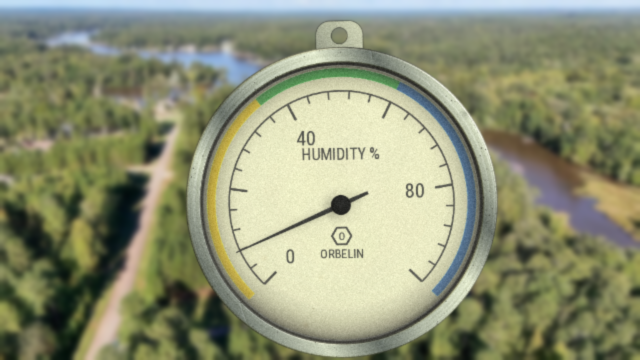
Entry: 8 %
